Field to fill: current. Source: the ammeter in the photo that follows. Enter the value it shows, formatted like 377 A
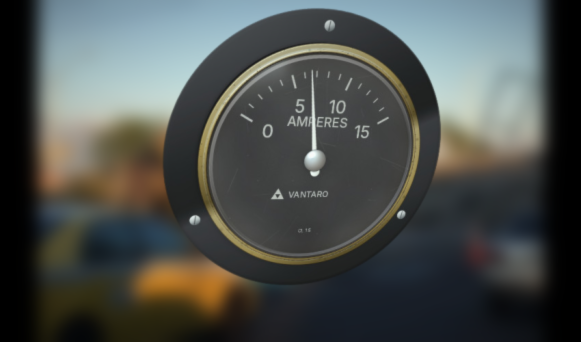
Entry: 6.5 A
